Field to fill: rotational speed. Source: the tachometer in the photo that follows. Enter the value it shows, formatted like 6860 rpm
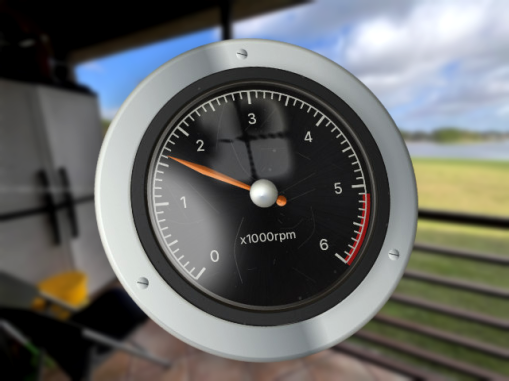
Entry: 1600 rpm
